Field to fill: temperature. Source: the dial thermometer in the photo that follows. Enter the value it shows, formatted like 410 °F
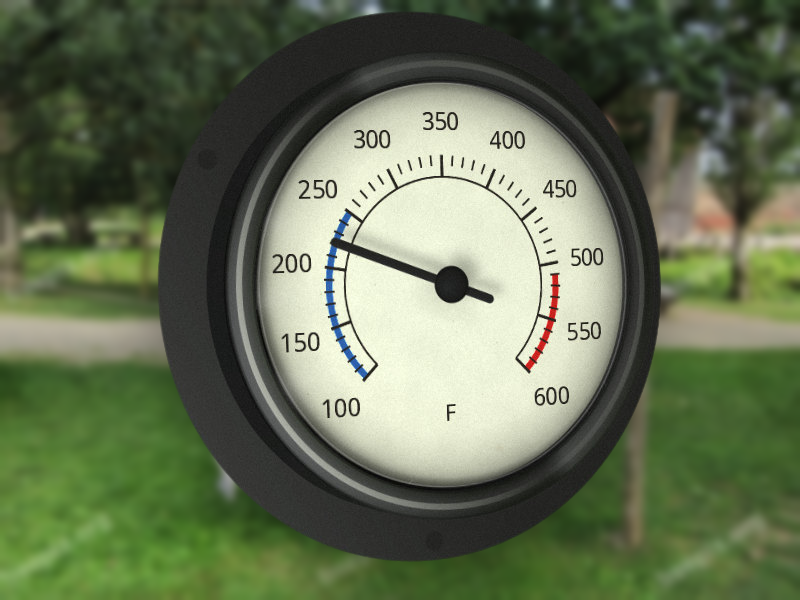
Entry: 220 °F
